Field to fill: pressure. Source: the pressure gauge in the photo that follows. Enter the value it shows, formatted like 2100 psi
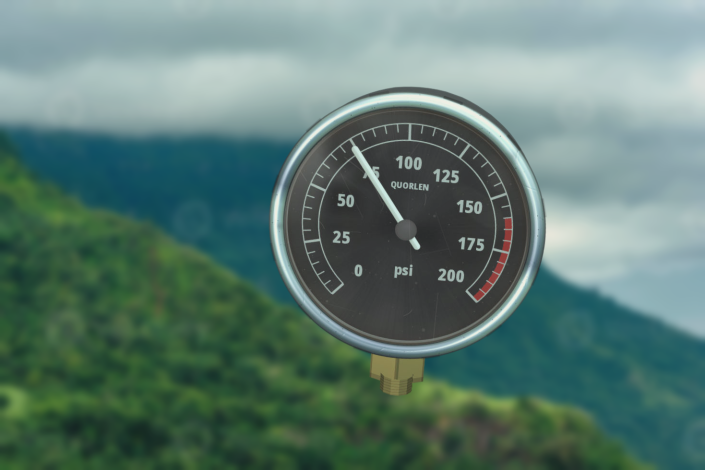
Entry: 75 psi
